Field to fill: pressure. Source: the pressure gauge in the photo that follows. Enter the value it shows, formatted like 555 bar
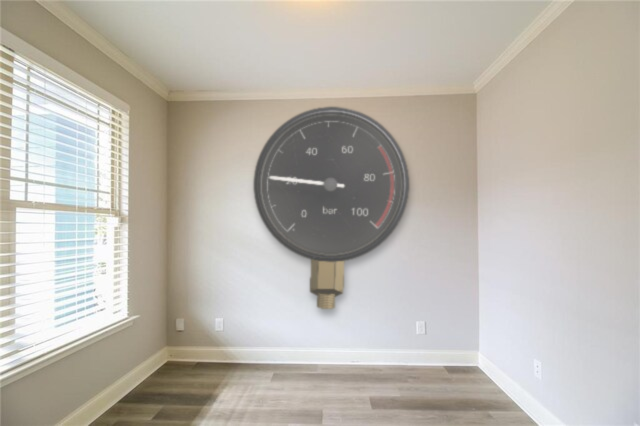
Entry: 20 bar
